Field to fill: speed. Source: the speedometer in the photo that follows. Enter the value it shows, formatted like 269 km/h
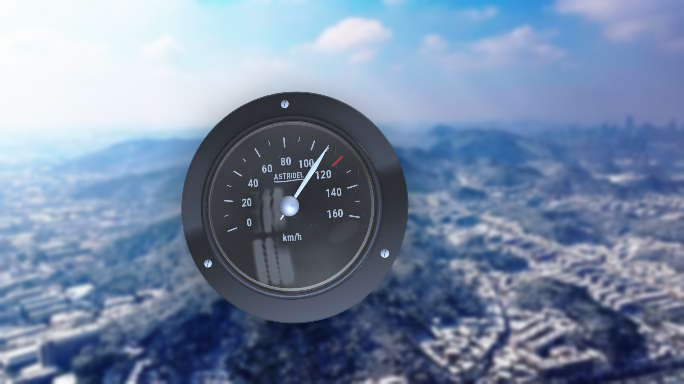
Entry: 110 km/h
